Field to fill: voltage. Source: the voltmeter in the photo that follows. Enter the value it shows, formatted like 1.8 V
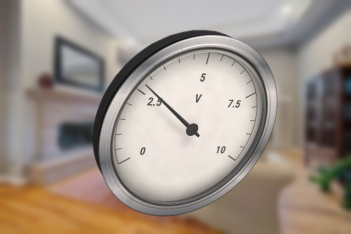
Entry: 2.75 V
